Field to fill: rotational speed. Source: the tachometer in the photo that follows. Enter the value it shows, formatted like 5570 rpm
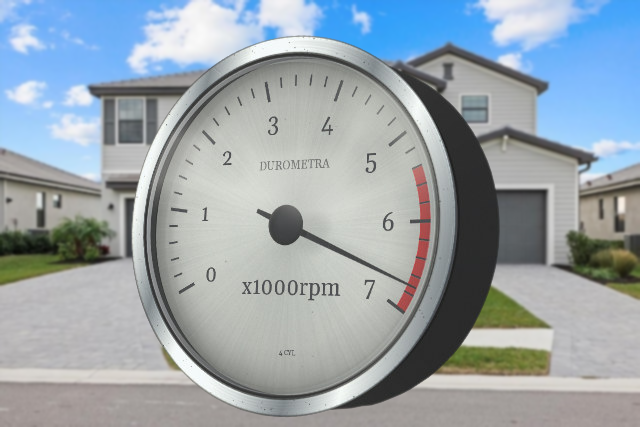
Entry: 6700 rpm
